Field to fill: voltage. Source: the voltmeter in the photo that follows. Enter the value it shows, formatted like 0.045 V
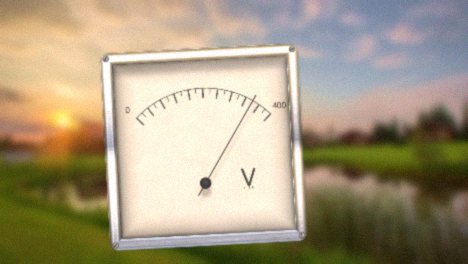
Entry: 340 V
